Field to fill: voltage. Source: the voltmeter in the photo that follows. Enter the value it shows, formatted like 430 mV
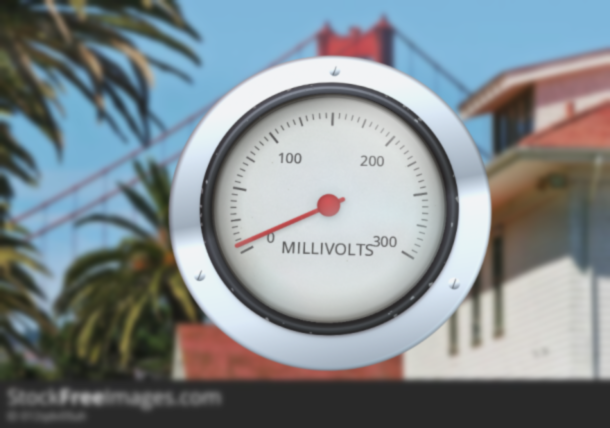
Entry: 5 mV
